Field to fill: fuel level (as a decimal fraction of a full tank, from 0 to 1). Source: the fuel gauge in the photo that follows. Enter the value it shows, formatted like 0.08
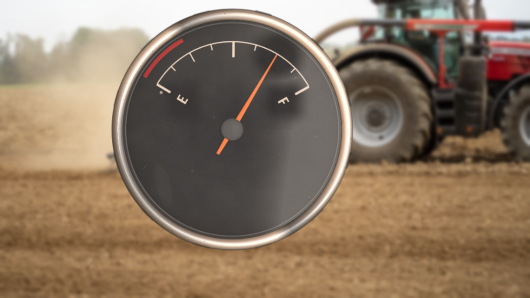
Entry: 0.75
